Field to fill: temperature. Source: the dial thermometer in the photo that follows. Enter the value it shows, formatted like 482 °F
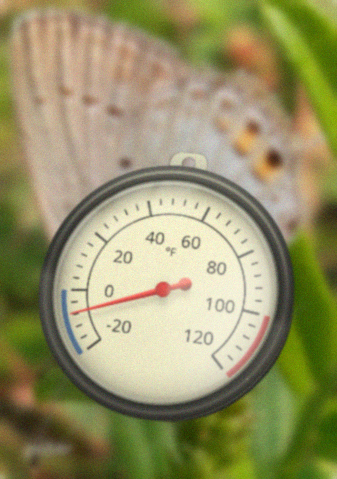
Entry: -8 °F
